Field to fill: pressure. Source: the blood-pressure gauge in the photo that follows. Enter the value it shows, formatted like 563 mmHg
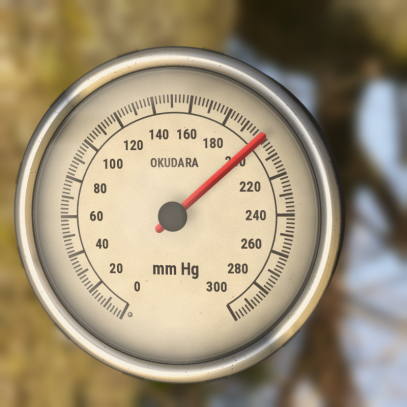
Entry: 200 mmHg
